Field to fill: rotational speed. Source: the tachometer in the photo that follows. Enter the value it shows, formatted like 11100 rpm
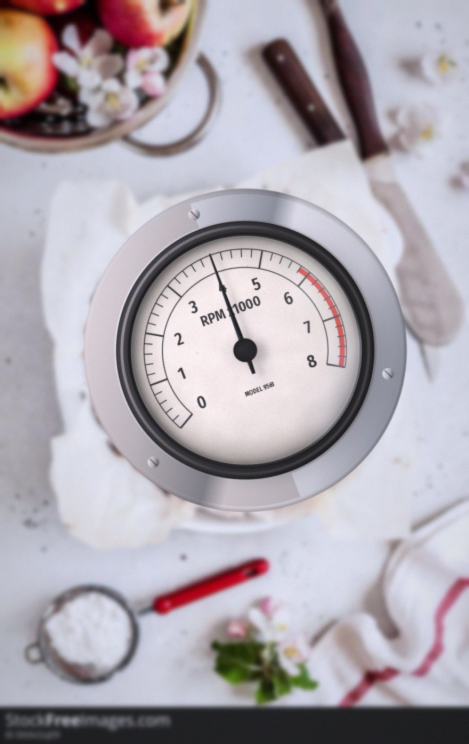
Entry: 4000 rpm
